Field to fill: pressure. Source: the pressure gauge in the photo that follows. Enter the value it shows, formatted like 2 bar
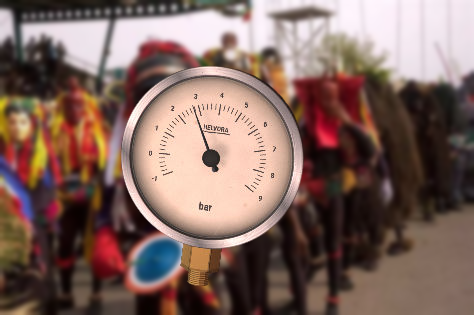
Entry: 2.8 bar
